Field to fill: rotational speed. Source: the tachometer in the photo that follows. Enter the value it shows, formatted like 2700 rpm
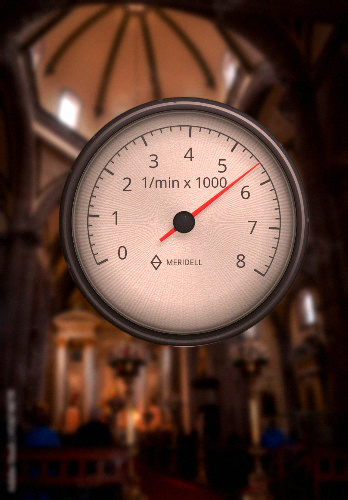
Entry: 5600 rpm
